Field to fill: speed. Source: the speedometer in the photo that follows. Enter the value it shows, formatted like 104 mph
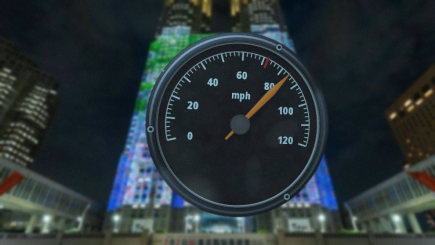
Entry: 84 mph
